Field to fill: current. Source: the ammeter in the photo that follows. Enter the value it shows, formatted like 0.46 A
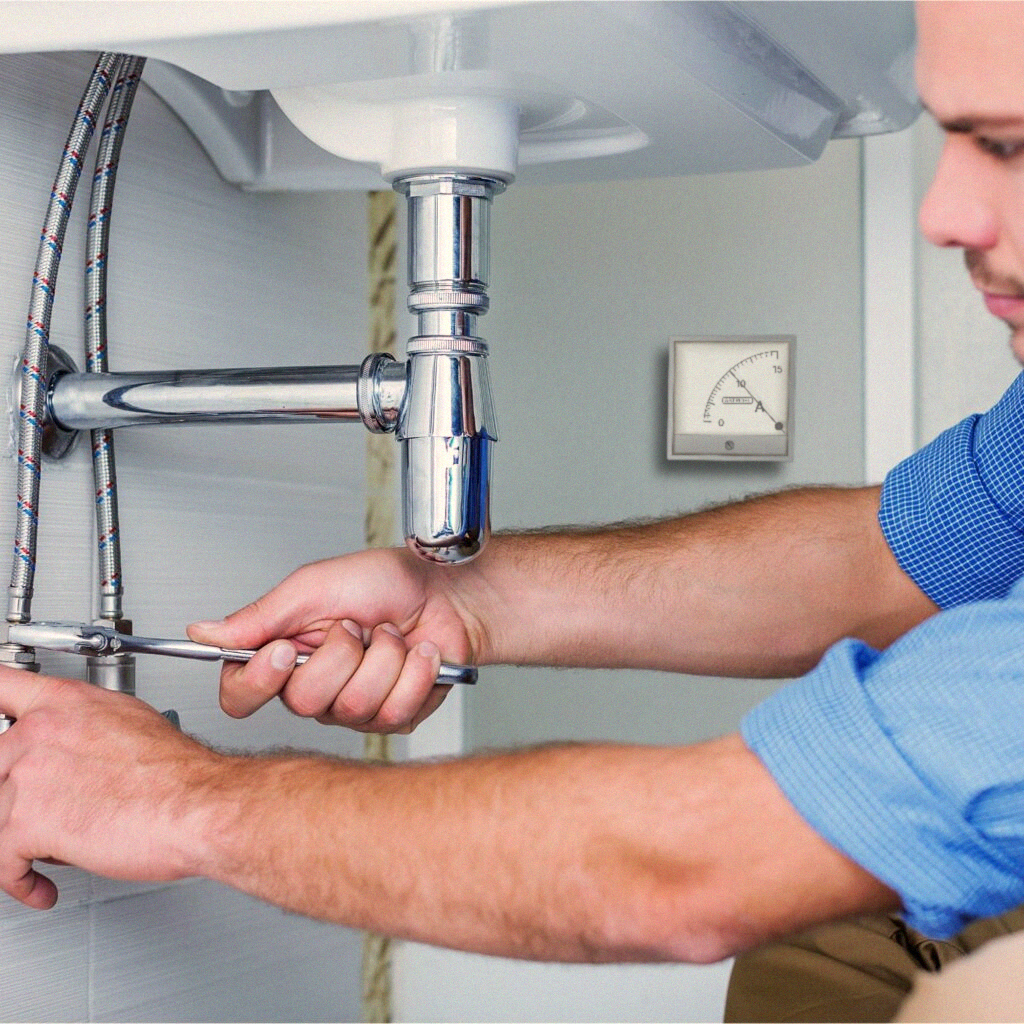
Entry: 10 A
